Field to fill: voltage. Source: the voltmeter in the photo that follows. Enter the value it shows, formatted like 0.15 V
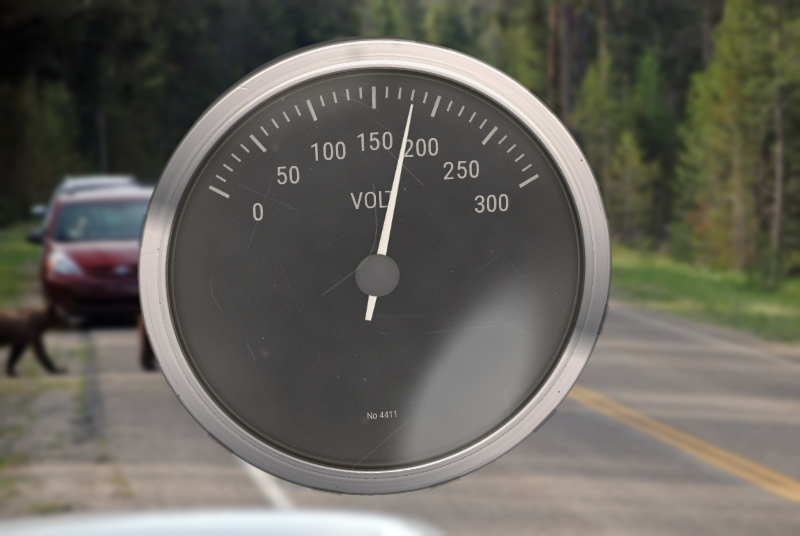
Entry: 180 V
